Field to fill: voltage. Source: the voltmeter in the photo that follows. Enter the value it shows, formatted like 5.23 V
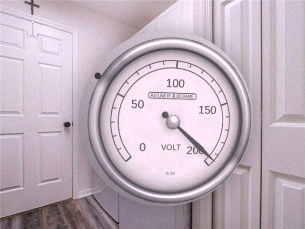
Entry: 195 V
